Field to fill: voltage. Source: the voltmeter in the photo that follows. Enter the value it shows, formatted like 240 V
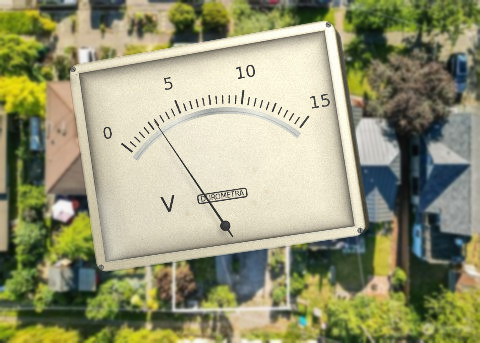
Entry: 3 V
